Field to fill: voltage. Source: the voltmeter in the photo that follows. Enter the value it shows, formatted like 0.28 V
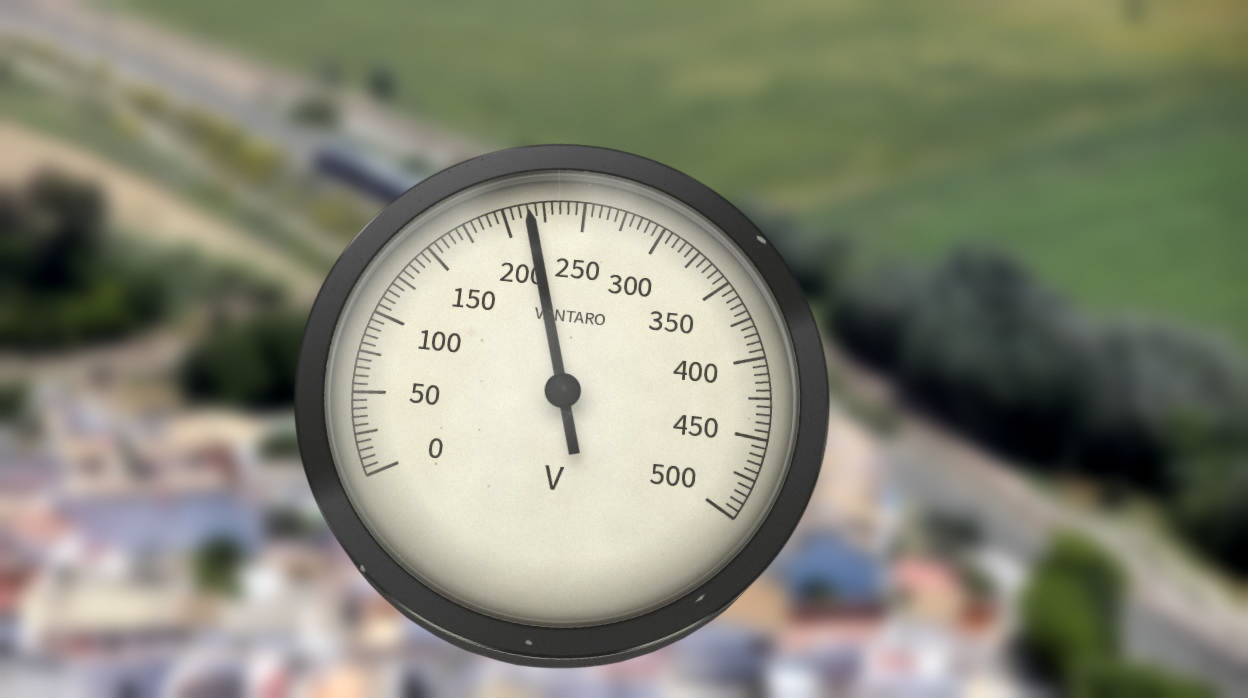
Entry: 215 V
